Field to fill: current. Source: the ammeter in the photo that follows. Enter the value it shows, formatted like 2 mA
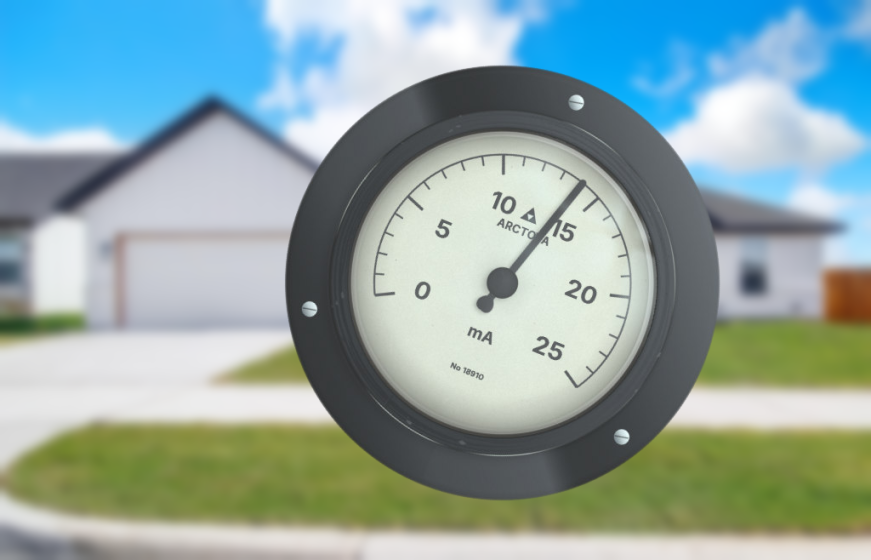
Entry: 14 mA
